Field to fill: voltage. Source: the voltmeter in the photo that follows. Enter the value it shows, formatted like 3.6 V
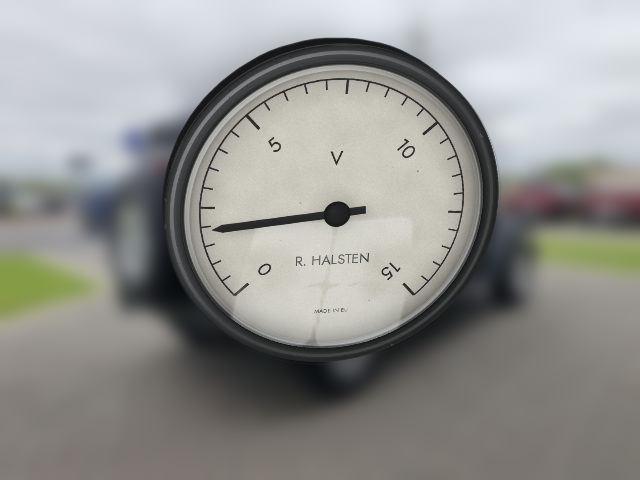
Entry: 2 V
